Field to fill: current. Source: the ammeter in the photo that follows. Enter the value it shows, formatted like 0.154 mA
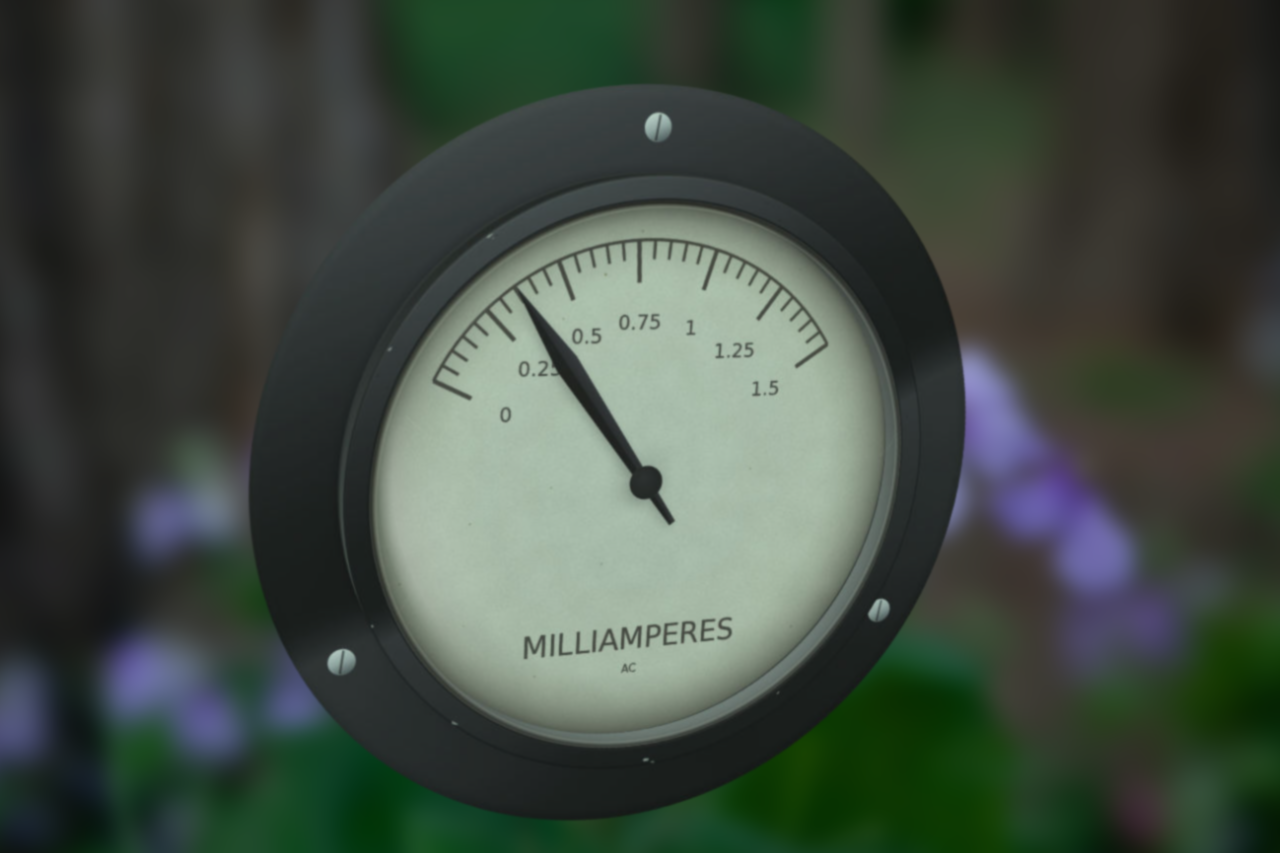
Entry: 0.35 mA
